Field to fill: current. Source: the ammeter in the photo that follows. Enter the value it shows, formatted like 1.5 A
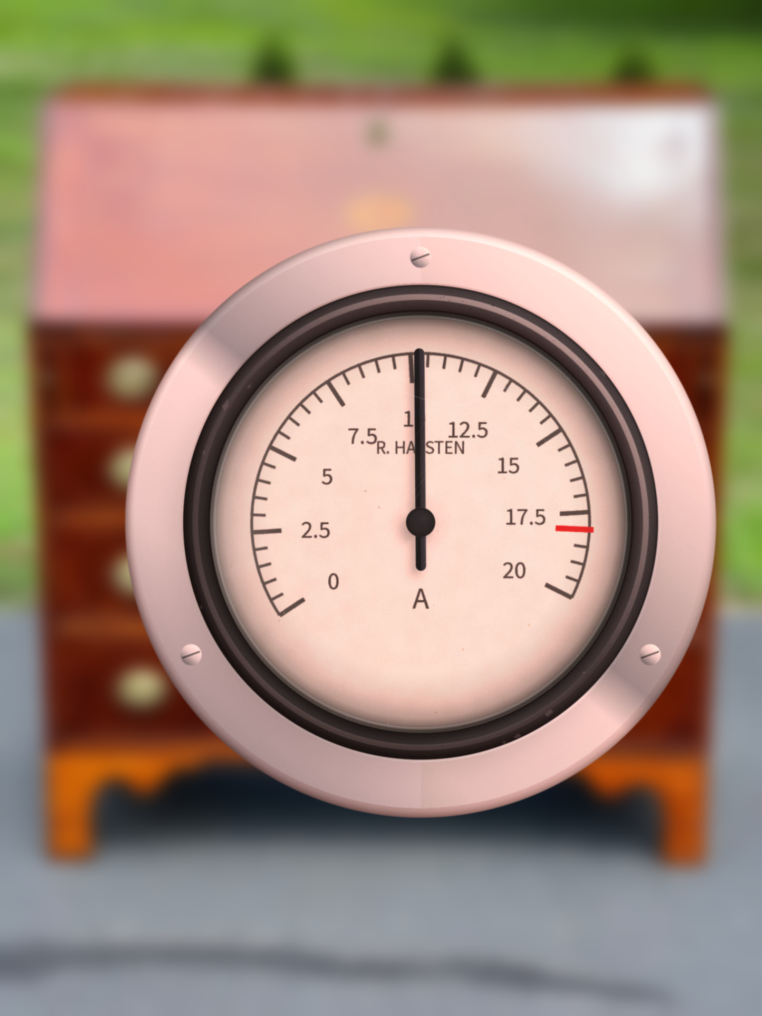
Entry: 10.25 A
